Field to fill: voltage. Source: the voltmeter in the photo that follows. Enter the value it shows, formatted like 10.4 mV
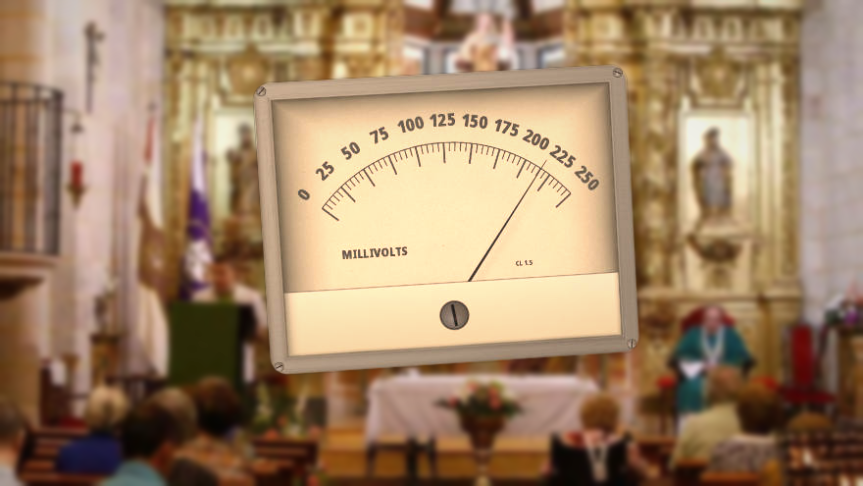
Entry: 215 mV
